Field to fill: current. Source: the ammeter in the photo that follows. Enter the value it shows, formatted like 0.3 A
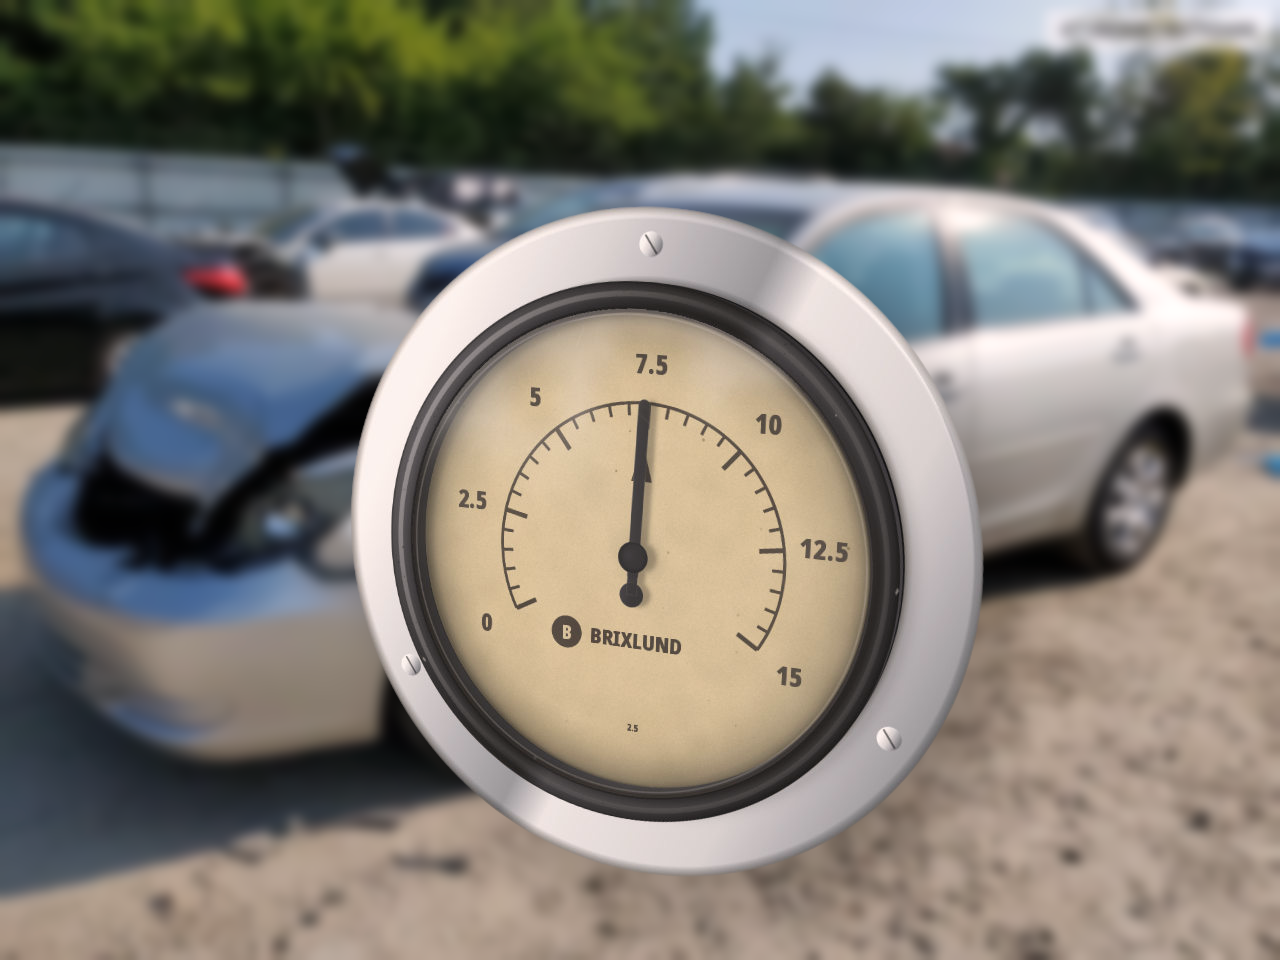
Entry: 7.5 A
